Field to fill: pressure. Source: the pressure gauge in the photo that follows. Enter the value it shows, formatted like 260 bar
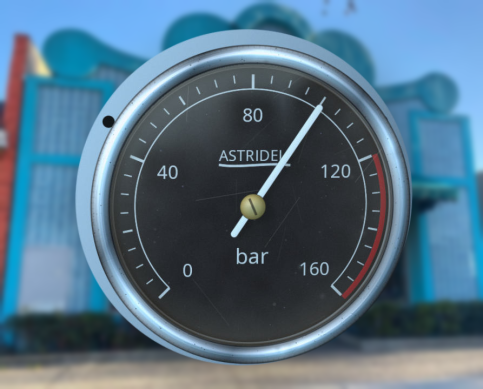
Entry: 100 bar
